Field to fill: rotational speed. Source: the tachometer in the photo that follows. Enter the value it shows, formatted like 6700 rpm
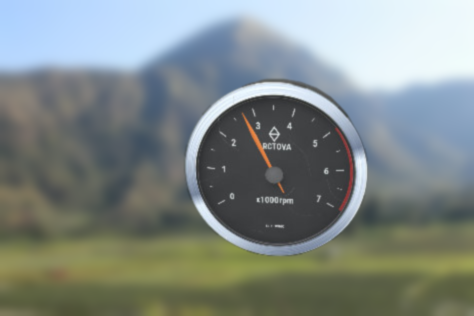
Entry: 2750 rpm
